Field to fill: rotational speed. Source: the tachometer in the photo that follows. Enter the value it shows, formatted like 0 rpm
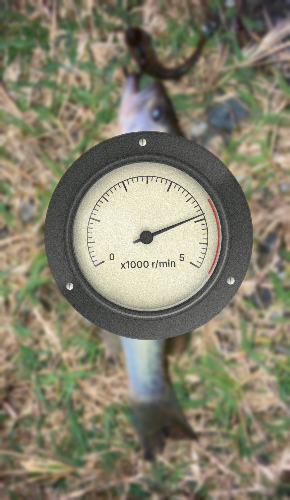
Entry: 3900 rpm
